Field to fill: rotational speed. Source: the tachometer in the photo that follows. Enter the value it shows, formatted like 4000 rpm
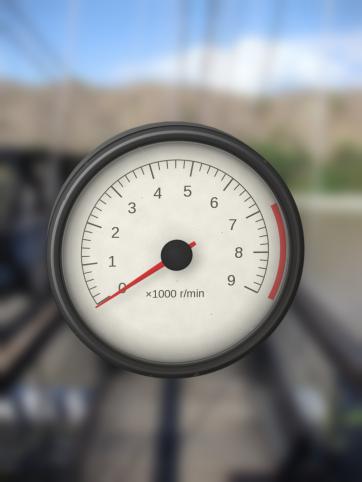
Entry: 0 rpm
